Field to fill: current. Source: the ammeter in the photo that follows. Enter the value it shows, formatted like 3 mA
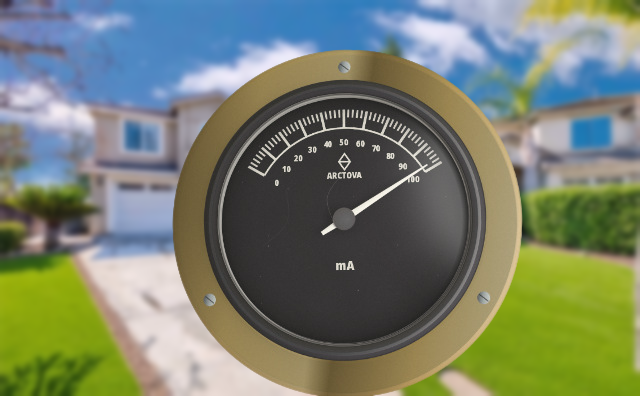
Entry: 98 mA
